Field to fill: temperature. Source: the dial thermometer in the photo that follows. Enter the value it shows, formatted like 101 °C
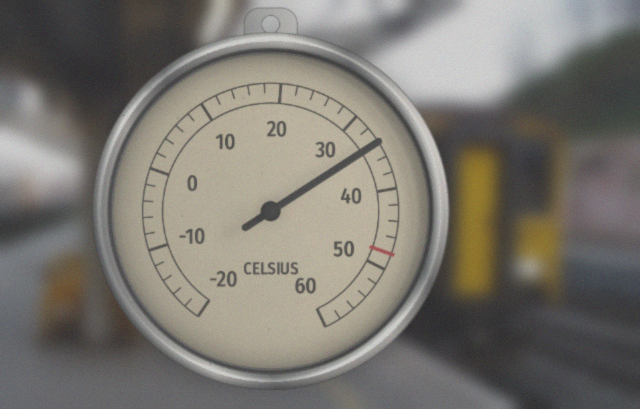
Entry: 34 °C
